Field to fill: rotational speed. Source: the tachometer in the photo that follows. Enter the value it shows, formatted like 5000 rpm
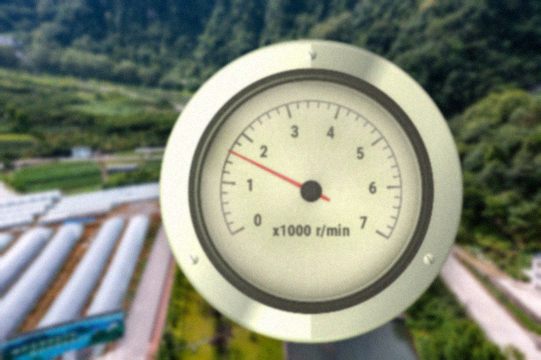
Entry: 1600 rpm
